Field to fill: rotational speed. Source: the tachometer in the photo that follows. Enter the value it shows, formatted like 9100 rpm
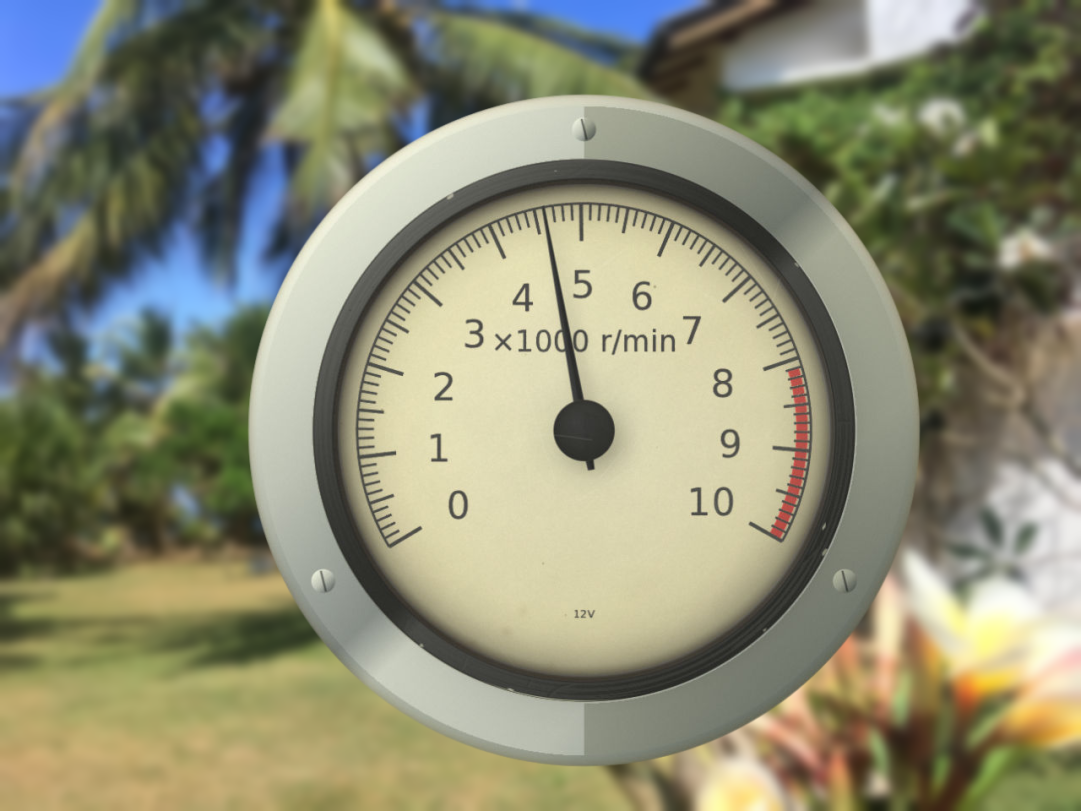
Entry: 4600 rpm
